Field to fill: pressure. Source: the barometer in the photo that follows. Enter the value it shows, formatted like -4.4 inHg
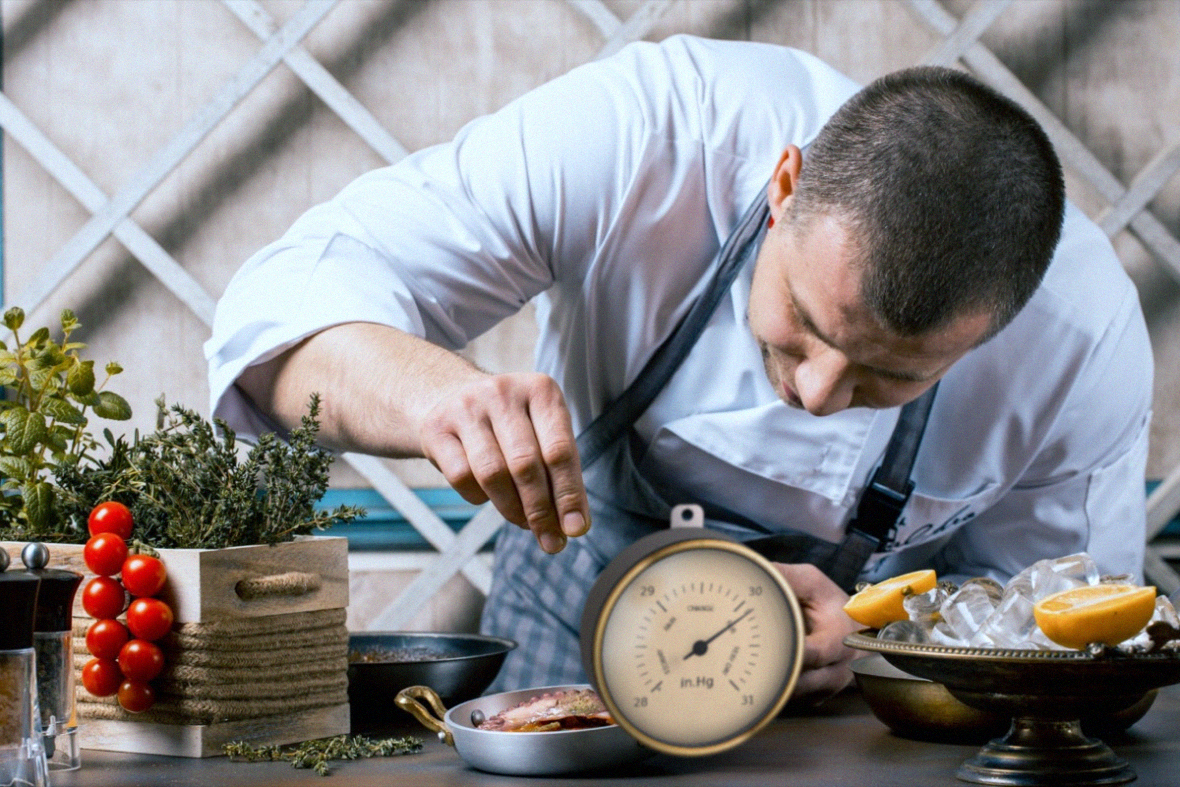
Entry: 30.1 inHg
